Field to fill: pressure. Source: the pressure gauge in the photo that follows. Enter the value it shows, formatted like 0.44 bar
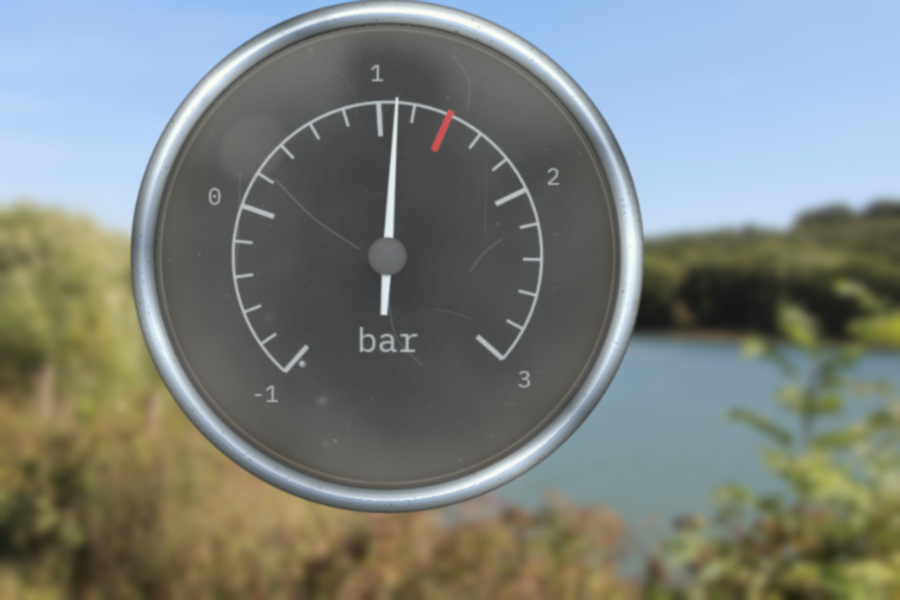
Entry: 1.1 bar
